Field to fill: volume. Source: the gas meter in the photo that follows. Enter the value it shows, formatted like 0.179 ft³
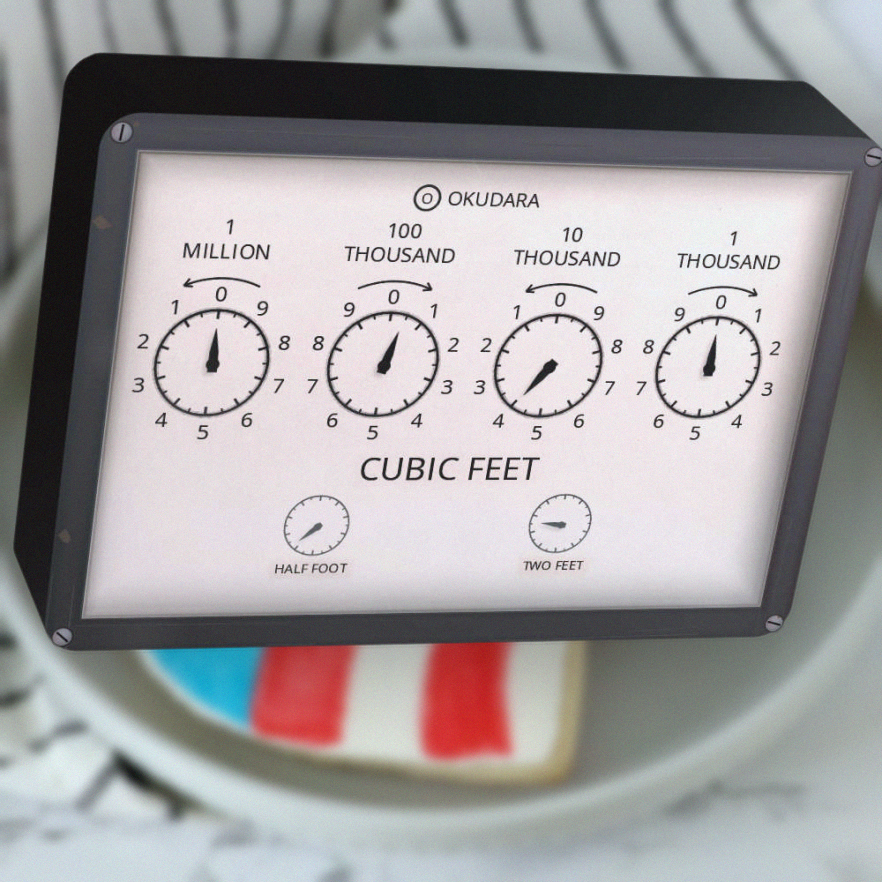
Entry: 4000 ft³
